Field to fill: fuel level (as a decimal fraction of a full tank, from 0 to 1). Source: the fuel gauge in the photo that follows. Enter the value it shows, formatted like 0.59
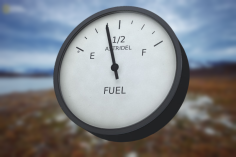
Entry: 0.375
